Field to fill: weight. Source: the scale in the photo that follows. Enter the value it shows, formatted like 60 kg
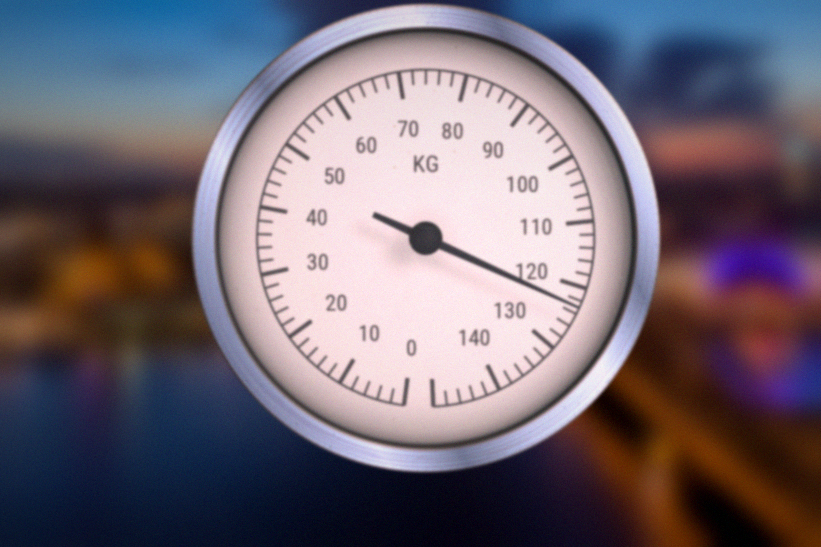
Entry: 123 kg
